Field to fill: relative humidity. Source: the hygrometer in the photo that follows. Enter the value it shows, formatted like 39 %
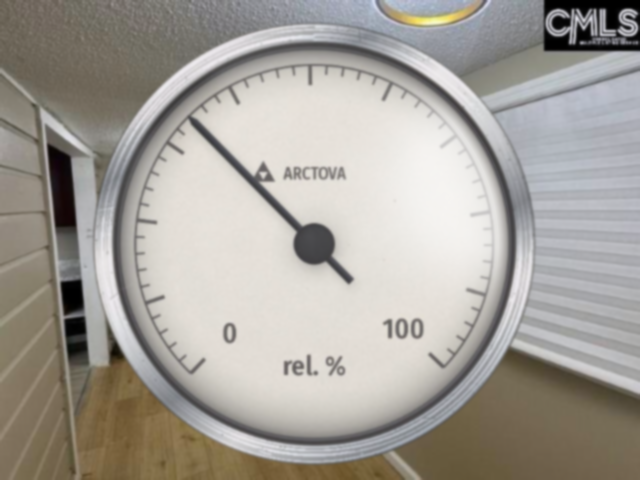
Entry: 34 %
